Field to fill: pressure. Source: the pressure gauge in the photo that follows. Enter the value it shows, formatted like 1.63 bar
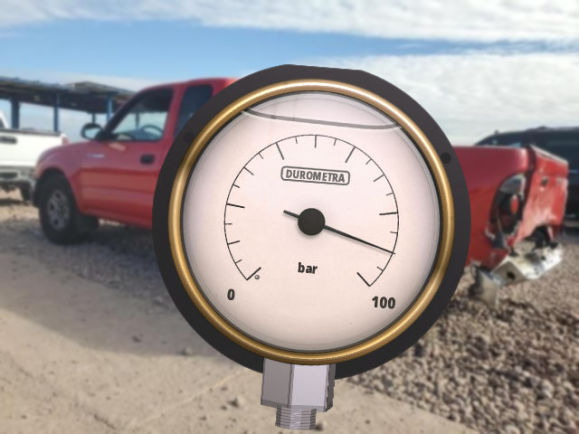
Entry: 90 bar
